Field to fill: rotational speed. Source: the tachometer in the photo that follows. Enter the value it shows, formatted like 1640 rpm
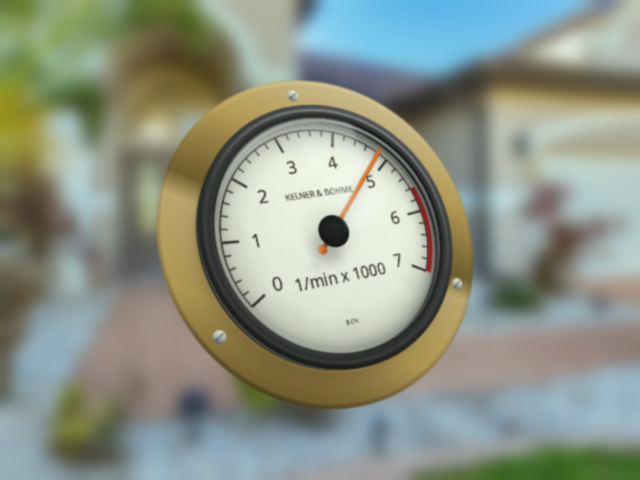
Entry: 4800 rpm
